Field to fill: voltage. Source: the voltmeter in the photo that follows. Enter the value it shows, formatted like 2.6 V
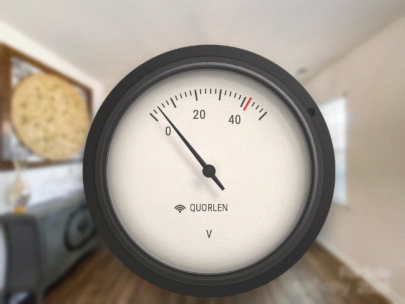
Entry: 4 V
